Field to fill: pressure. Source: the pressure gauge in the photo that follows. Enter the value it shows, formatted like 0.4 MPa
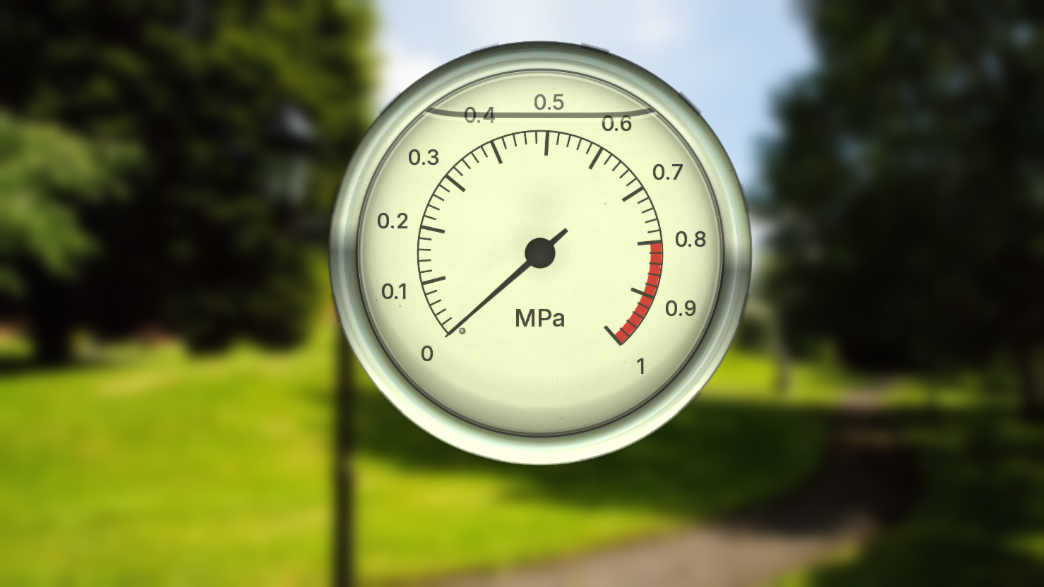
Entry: 0 MPa
